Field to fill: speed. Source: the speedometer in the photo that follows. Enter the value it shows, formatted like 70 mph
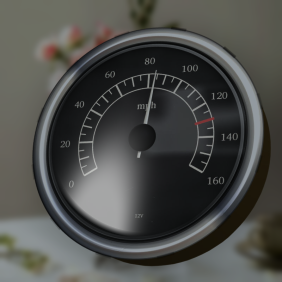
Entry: 85 mph
